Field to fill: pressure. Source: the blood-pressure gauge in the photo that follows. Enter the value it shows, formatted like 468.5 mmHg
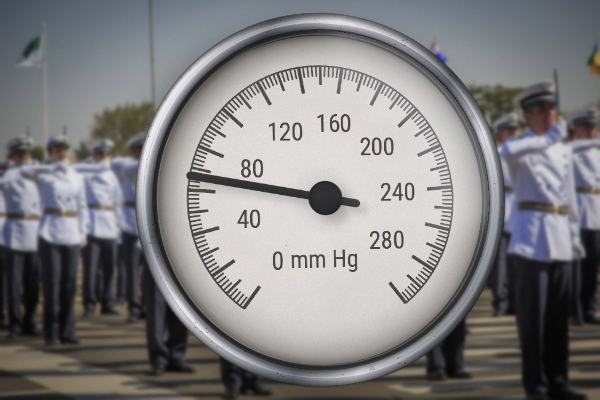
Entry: 66 mmHg
